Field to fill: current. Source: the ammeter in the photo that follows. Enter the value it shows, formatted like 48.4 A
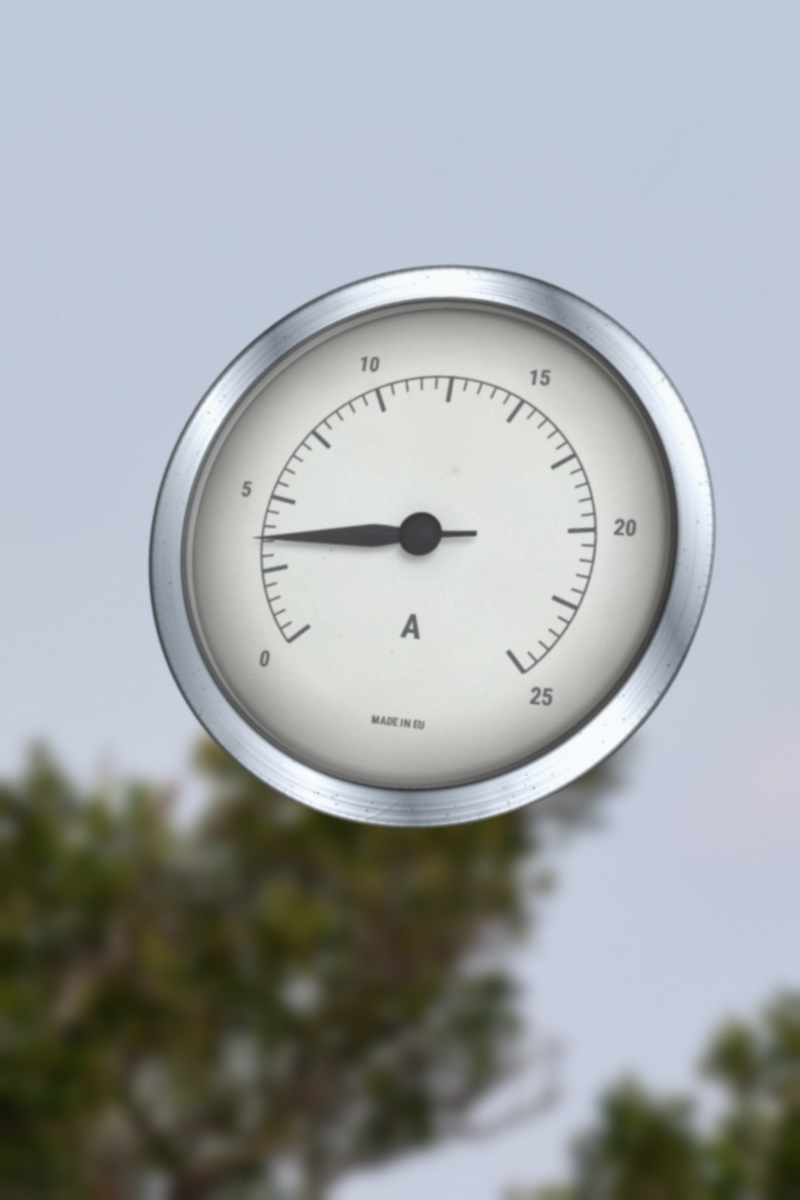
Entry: 3.5 A
